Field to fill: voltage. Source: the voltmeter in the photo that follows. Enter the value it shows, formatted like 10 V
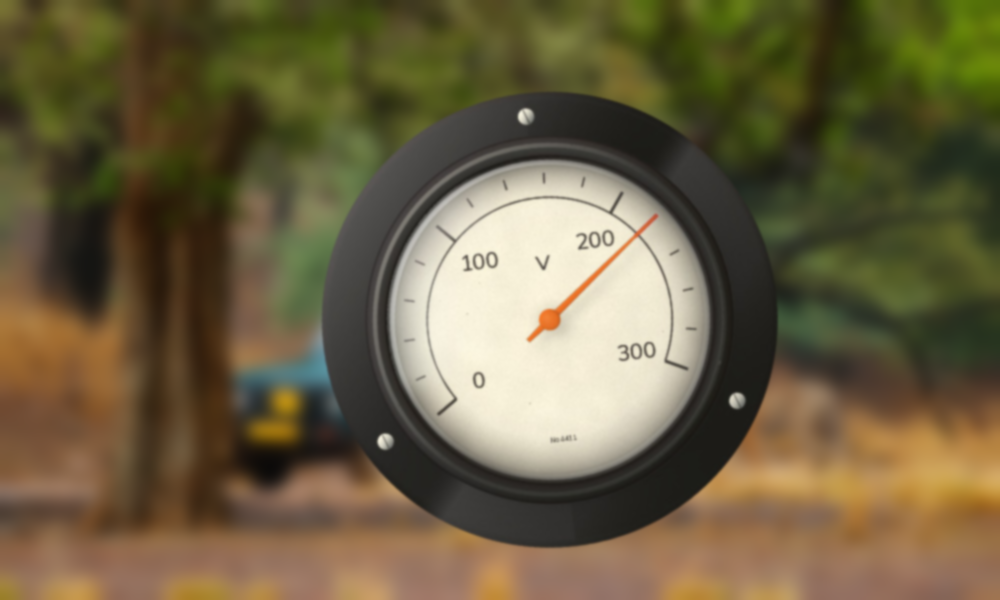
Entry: 220 V
